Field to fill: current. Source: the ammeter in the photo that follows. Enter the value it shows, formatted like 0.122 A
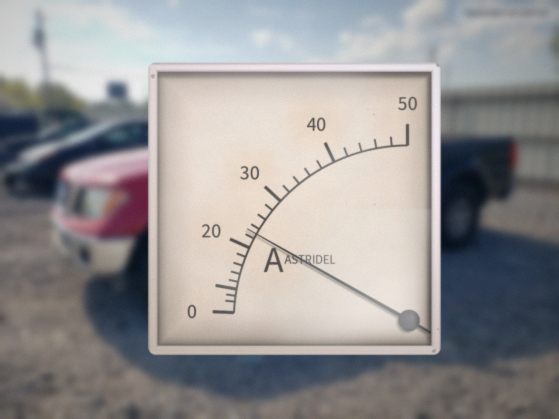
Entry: 23 A
